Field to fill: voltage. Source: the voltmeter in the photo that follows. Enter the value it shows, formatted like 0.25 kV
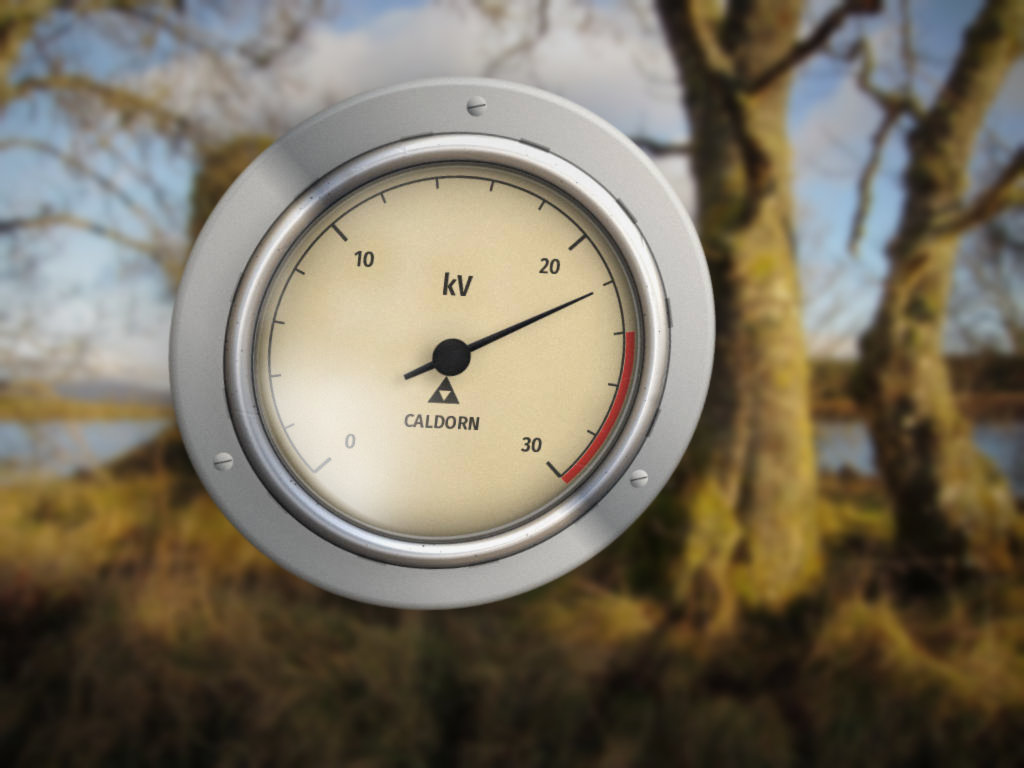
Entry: 22 kV
